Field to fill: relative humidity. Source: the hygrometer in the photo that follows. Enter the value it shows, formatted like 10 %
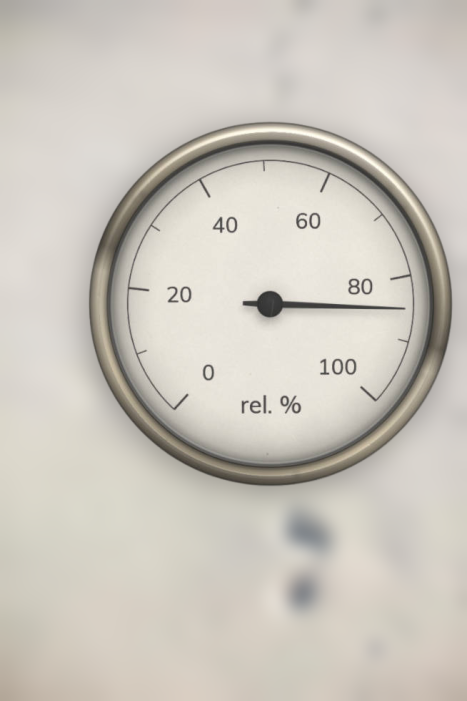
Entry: 85 %
